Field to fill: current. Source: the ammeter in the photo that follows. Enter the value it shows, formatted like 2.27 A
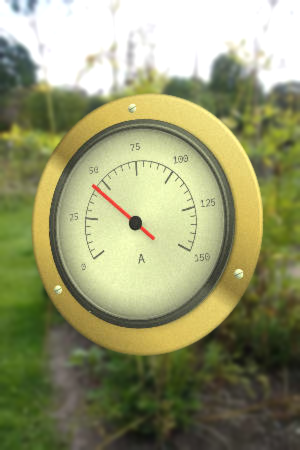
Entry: 45 A
